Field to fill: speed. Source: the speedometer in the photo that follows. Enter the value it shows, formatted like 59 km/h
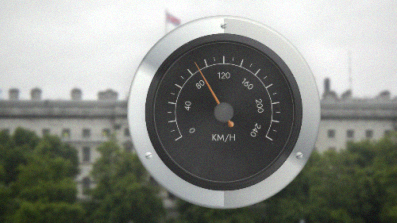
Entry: 90 km/h
